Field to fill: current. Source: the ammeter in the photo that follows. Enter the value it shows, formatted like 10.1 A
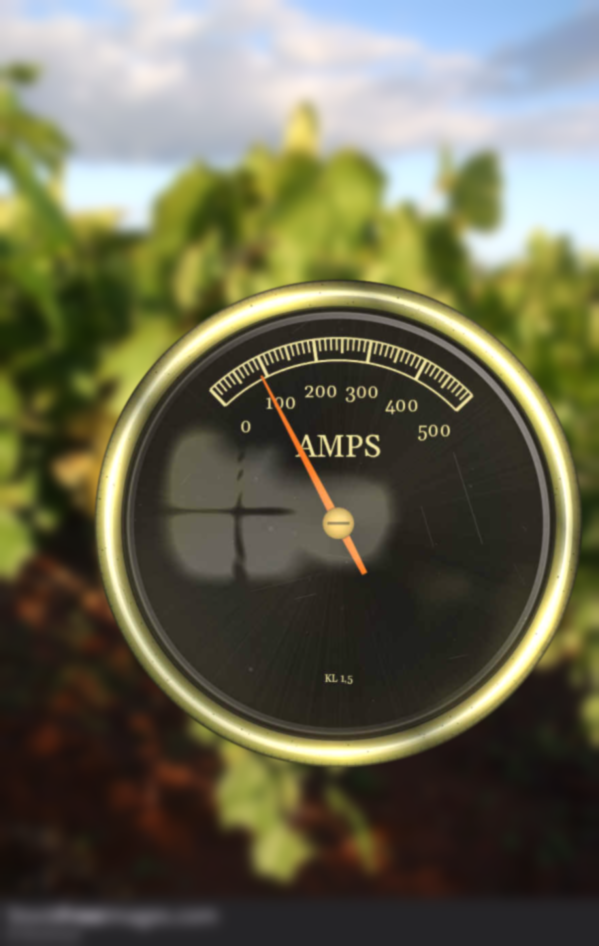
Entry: 90 A
